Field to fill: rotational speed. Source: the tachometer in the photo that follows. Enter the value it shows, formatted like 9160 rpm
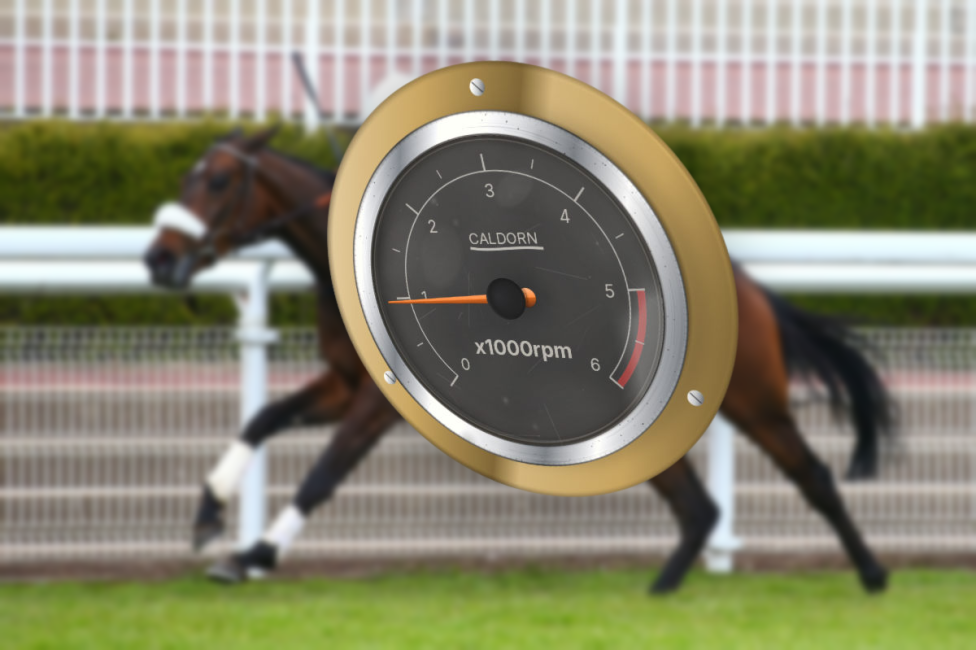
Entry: 1000 rpm
